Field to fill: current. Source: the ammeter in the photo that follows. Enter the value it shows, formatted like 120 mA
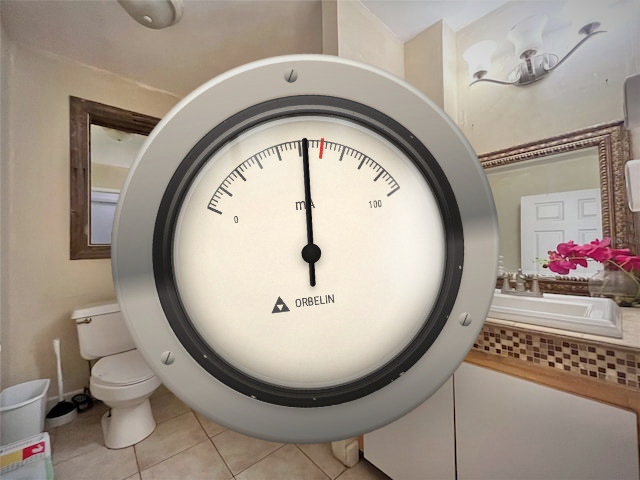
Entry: 52 mA
